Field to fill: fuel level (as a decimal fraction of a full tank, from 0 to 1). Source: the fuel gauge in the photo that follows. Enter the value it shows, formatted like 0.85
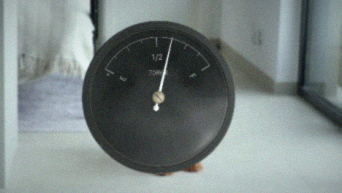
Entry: 0.625
